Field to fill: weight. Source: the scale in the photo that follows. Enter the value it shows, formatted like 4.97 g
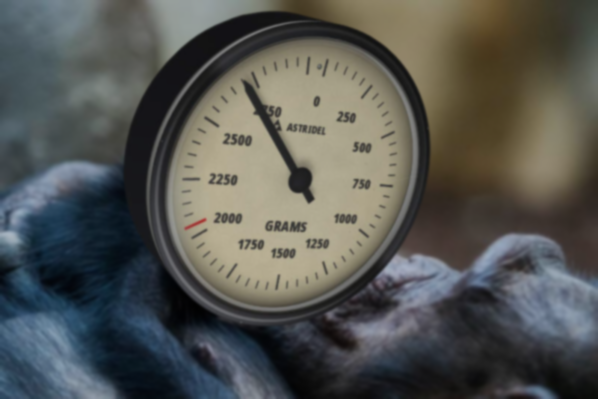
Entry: 2700 g
